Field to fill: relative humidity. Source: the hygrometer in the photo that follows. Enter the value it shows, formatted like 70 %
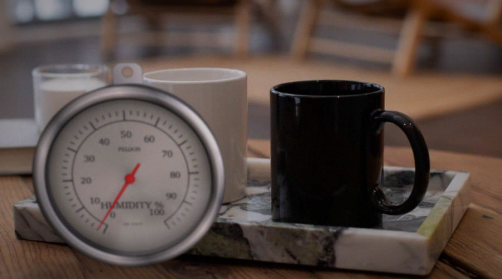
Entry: 2 %
